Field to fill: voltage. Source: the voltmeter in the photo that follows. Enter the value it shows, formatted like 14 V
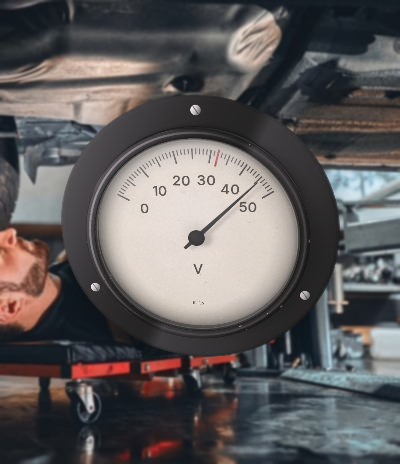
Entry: 45 V
